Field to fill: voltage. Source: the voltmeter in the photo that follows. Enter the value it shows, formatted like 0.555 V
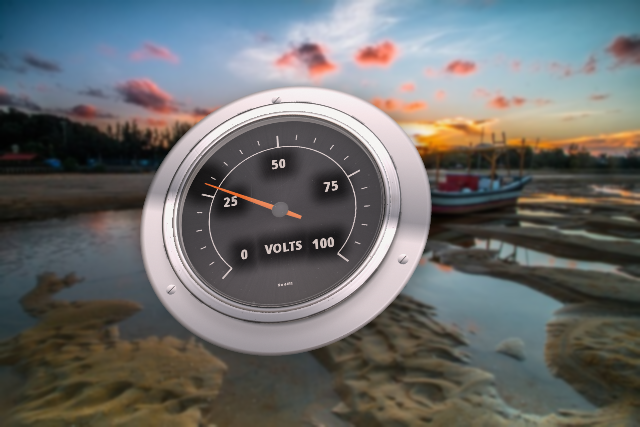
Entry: 27.5 V
